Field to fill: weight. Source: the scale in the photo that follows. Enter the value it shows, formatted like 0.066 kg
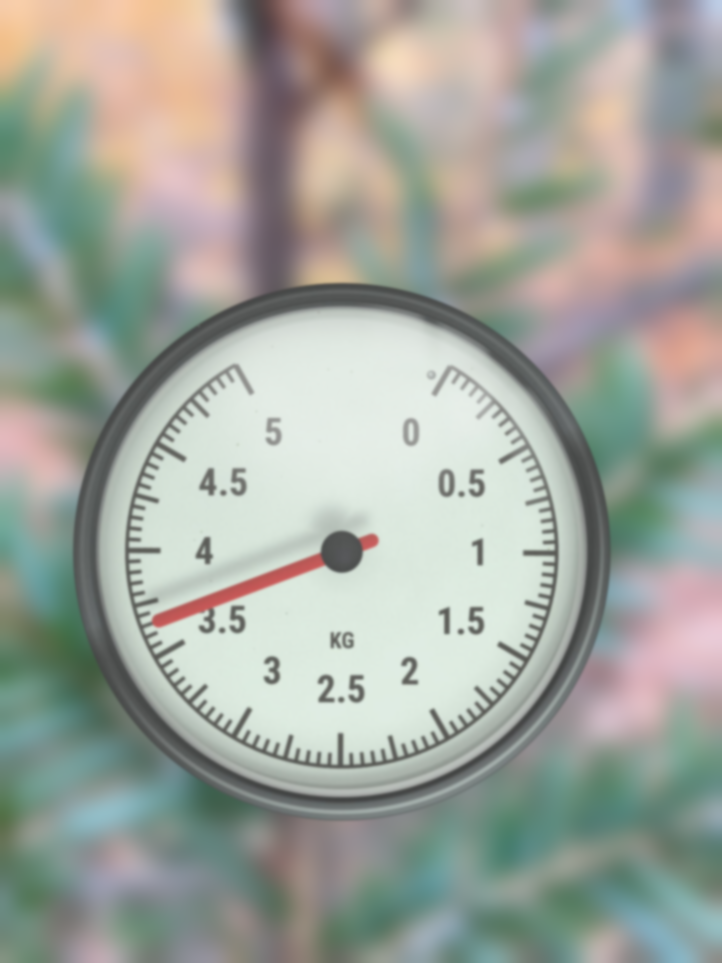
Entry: 3.65 kg
